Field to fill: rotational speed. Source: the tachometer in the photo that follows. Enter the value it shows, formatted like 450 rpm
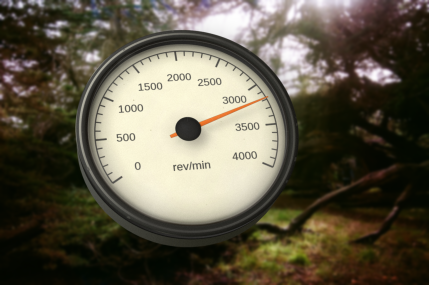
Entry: 3200 rpm
